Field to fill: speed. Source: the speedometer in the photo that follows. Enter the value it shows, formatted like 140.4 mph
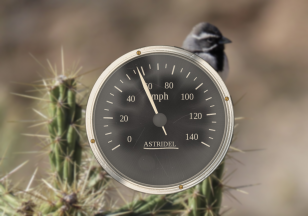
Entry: 57.5 mph
